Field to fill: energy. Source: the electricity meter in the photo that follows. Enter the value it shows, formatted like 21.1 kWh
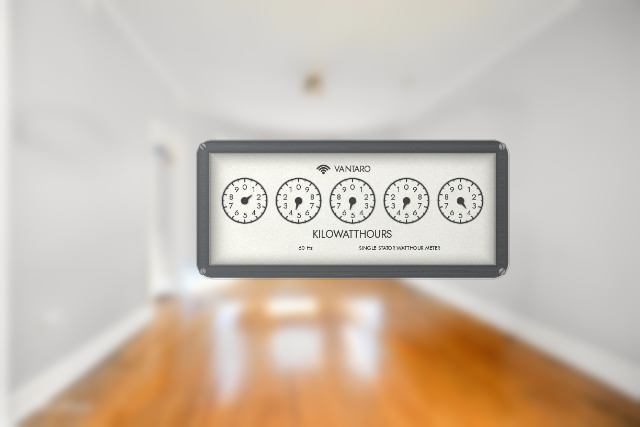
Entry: 14544 kWh
